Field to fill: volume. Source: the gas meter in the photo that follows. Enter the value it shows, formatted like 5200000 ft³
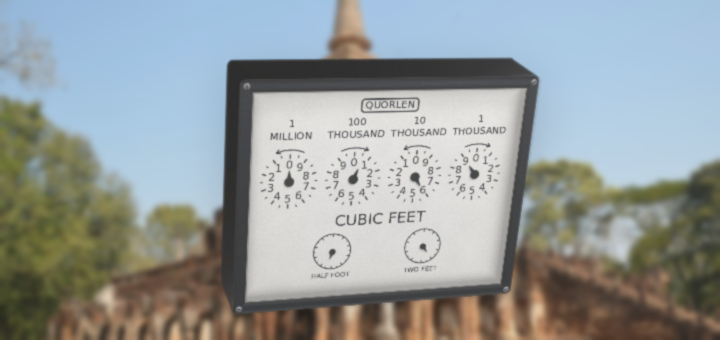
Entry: 5900 ft³
